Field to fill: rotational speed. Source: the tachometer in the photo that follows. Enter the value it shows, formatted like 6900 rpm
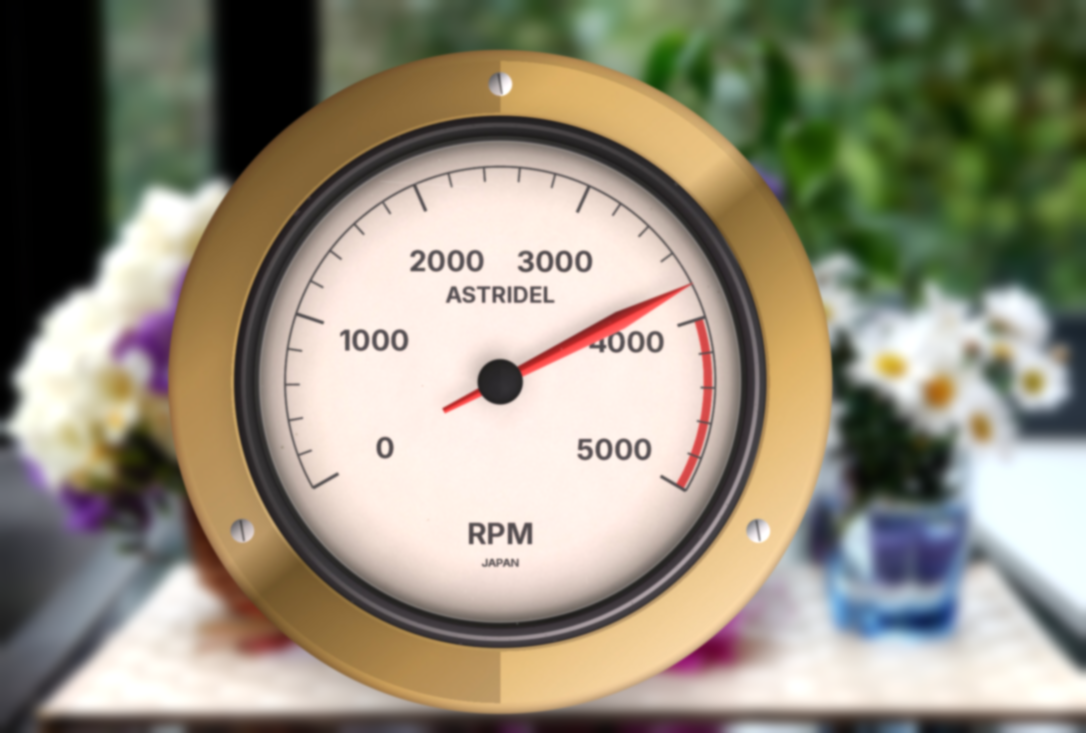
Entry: 3800 rpm
